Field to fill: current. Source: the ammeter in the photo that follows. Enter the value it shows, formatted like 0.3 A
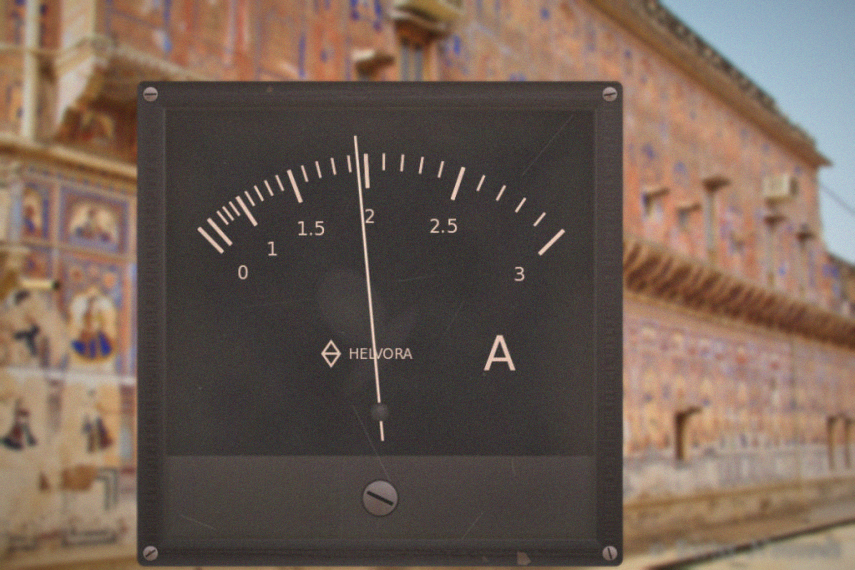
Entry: 1.95 A
